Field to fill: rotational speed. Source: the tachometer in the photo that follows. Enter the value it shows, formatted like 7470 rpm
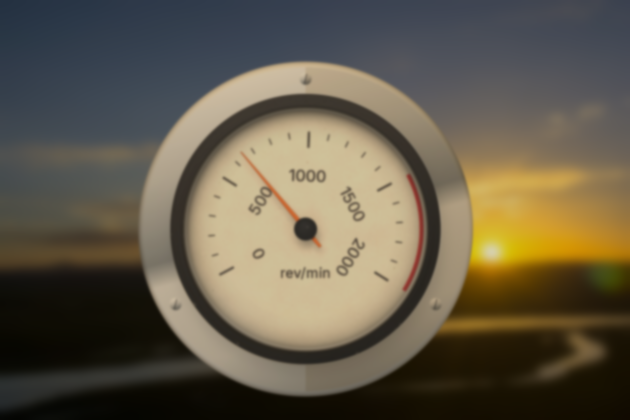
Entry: 650 rpm
